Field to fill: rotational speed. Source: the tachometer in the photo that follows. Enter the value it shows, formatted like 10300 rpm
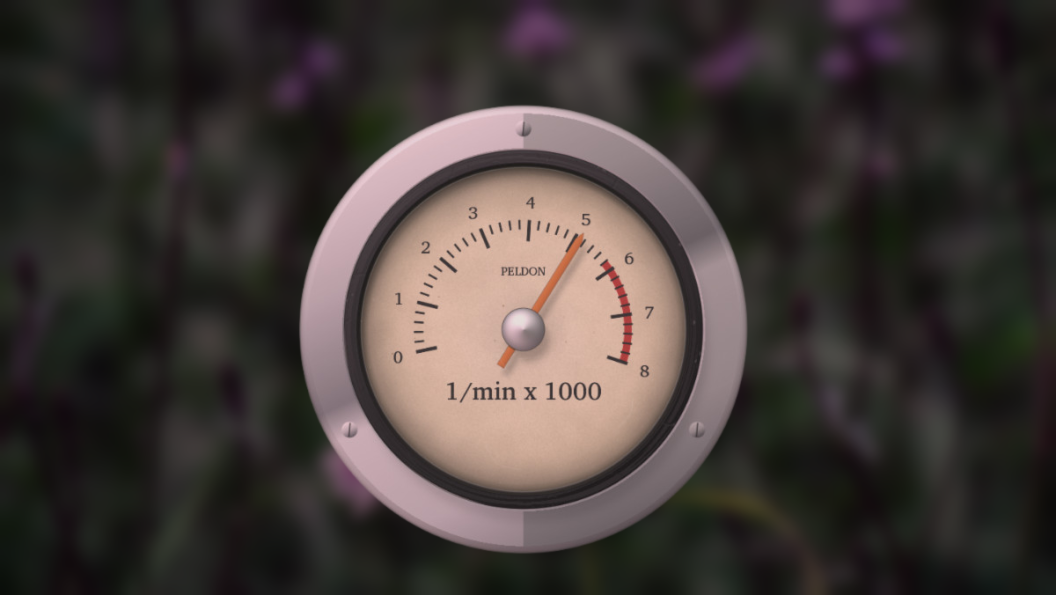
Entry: 5100 rpm
